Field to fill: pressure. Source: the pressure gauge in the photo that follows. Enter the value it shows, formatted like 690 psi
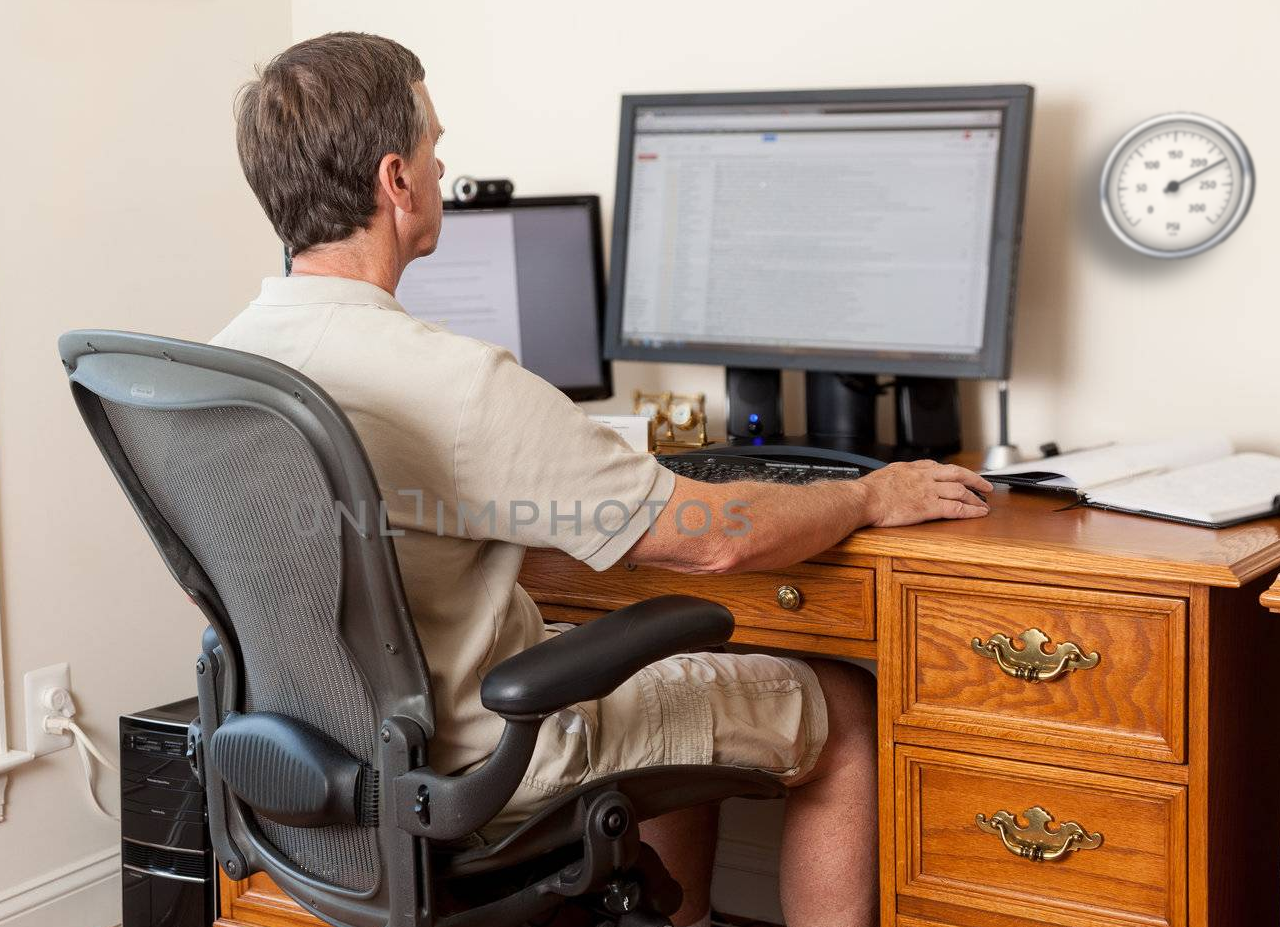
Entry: 220 psi
